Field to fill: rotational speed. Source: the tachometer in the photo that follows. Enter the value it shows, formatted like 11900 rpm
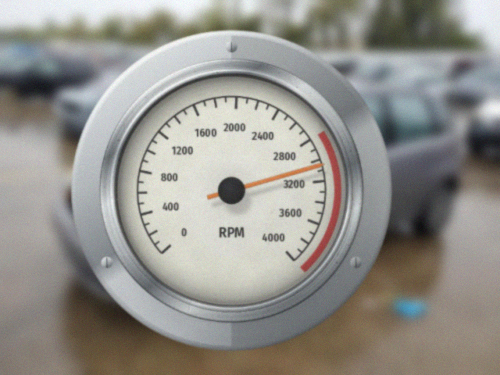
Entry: 3050 rpm
